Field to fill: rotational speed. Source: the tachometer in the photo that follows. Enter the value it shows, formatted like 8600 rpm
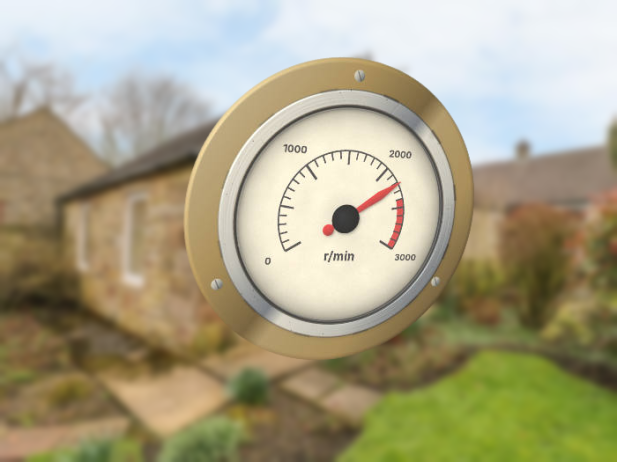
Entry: 2200 rpm
